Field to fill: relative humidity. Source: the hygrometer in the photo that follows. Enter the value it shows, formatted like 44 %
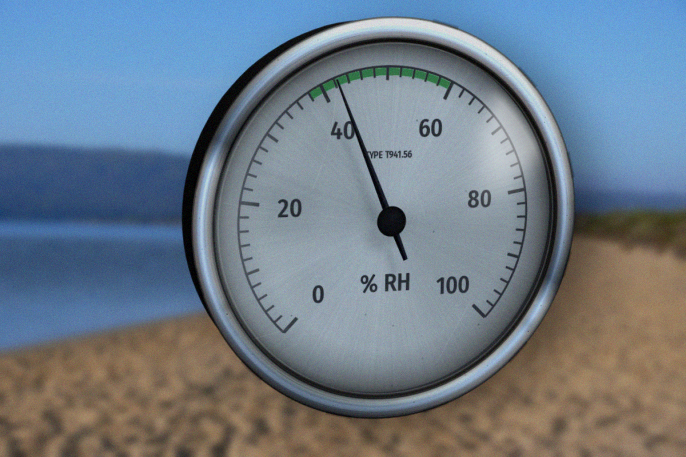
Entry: 42 %
